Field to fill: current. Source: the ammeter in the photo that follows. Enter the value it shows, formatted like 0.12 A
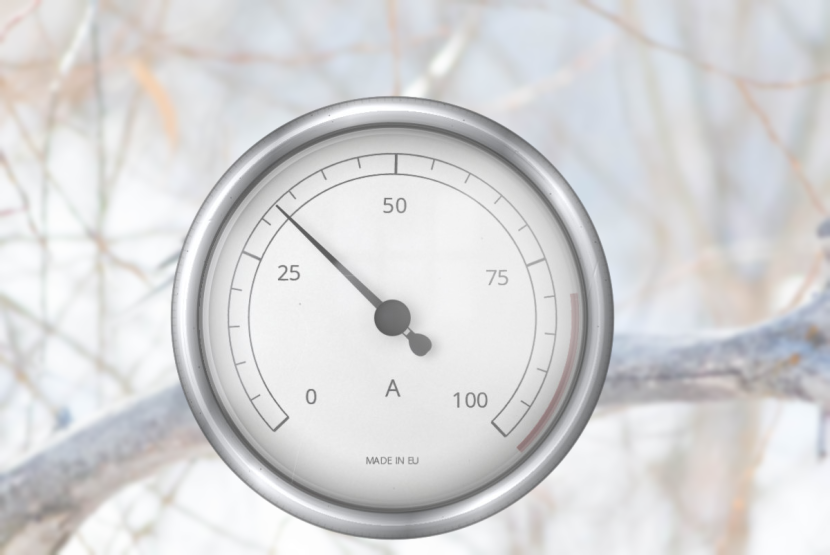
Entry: 32.5 A
